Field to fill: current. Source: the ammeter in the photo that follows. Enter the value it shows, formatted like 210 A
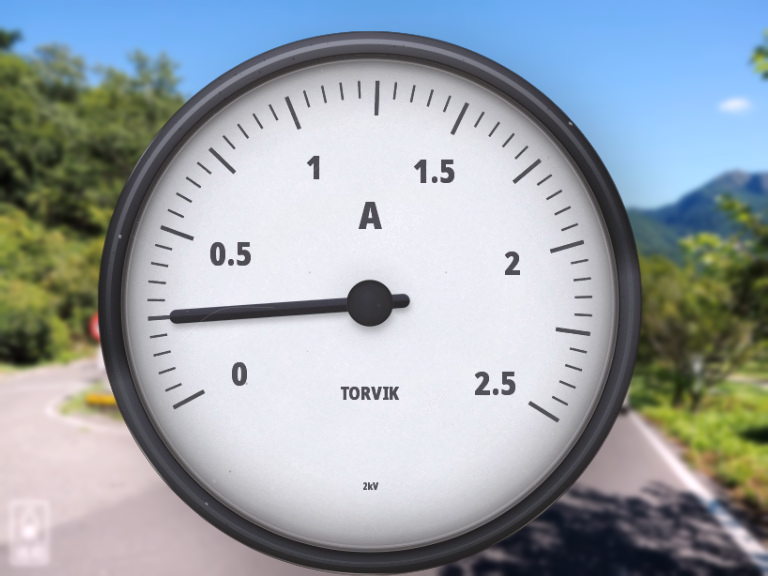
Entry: 0.25 A
